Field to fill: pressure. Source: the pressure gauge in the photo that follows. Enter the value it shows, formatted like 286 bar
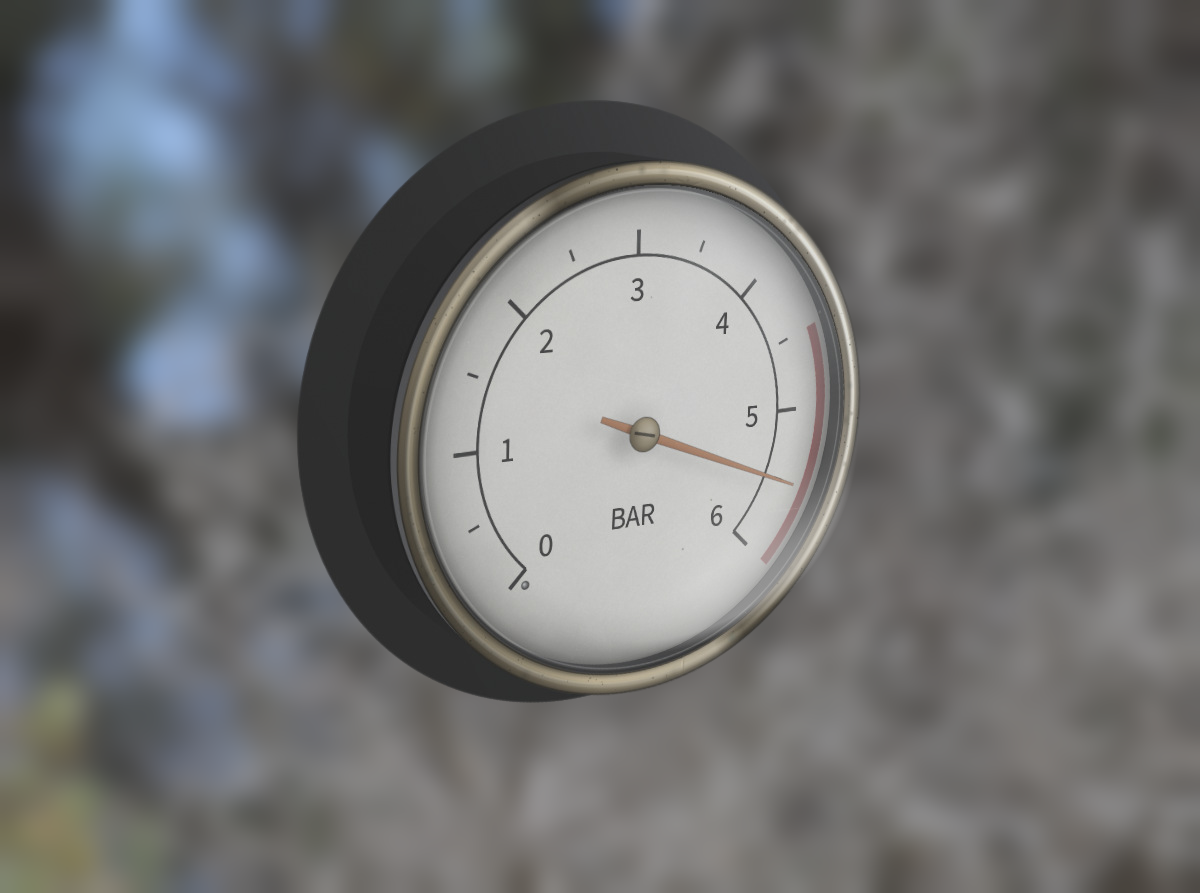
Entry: 5.5 bar
